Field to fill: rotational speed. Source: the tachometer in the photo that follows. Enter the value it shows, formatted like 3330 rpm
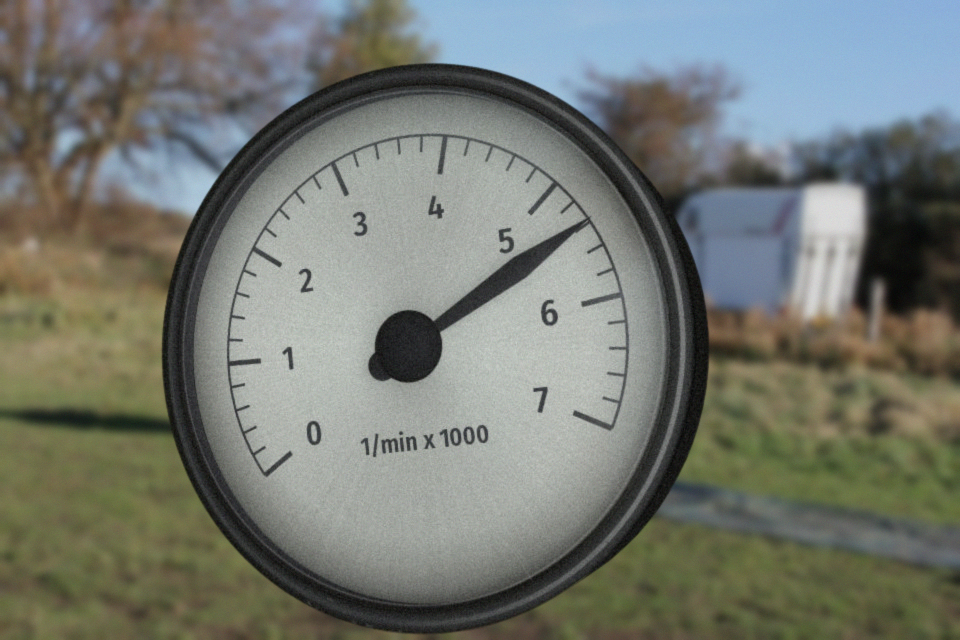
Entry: 5400 rpm
